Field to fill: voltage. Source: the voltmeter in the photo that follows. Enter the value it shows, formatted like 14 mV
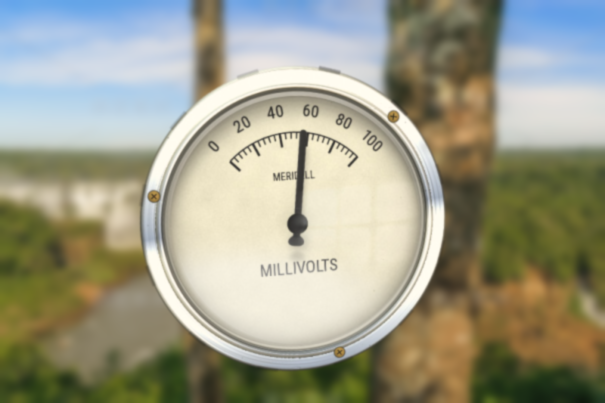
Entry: 56 mV
